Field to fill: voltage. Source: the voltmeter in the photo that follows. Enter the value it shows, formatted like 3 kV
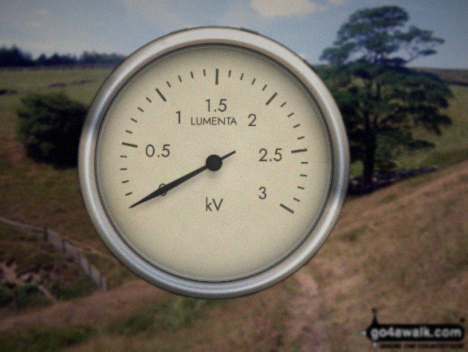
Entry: 0 kV
